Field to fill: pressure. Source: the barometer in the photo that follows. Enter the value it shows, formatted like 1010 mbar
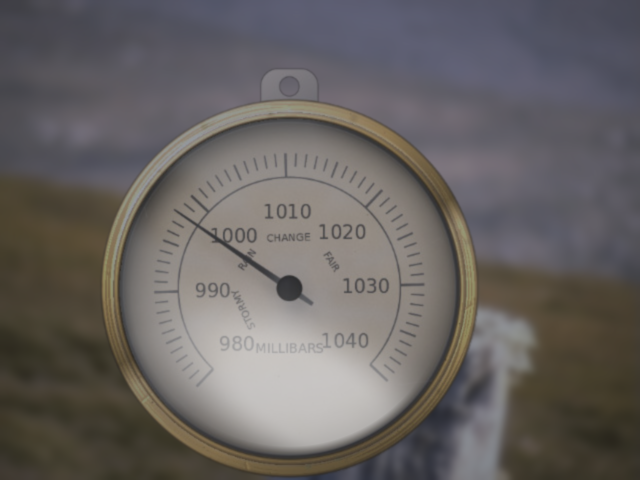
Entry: 998 mbar
